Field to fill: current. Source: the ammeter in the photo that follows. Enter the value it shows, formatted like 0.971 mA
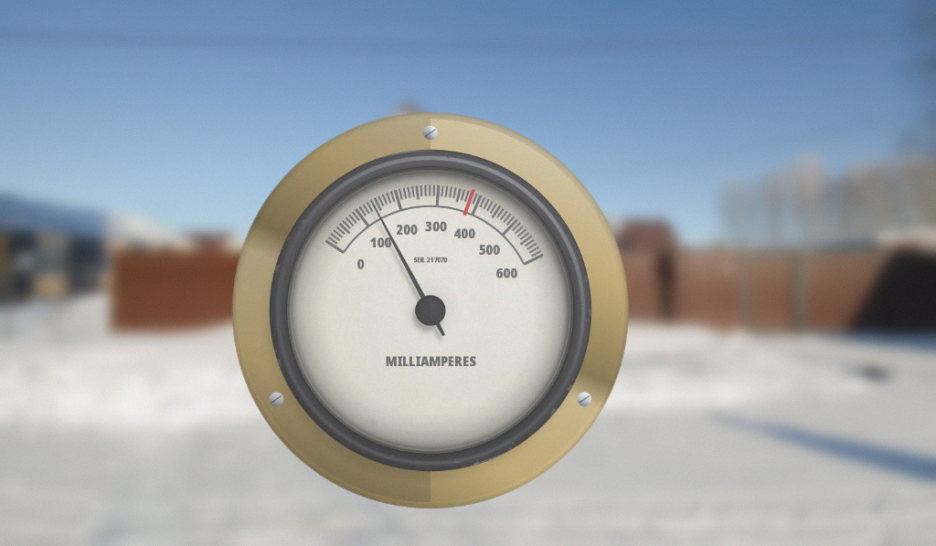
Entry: 140 mA
